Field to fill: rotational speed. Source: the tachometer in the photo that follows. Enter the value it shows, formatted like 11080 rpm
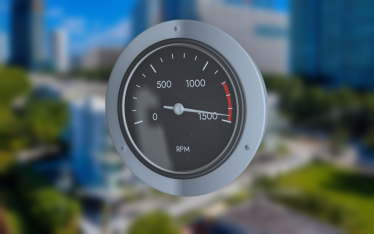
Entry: 1450 rpm
